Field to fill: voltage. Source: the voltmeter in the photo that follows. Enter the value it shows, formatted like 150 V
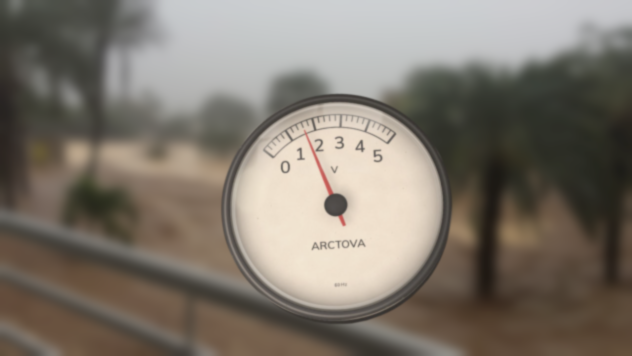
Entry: 1.6 V
